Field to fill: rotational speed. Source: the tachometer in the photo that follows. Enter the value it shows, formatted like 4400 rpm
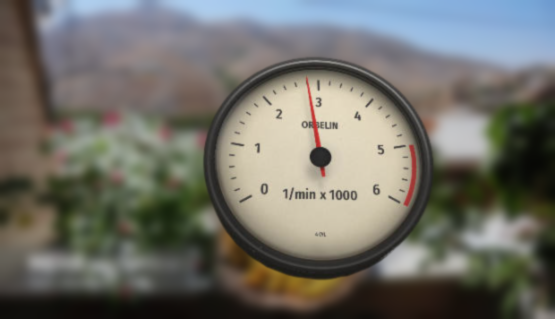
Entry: 2800 rpm
